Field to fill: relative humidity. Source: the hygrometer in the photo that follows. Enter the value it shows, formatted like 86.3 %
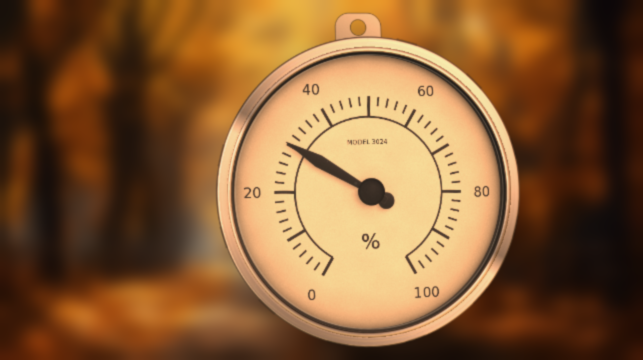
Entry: 30 %
